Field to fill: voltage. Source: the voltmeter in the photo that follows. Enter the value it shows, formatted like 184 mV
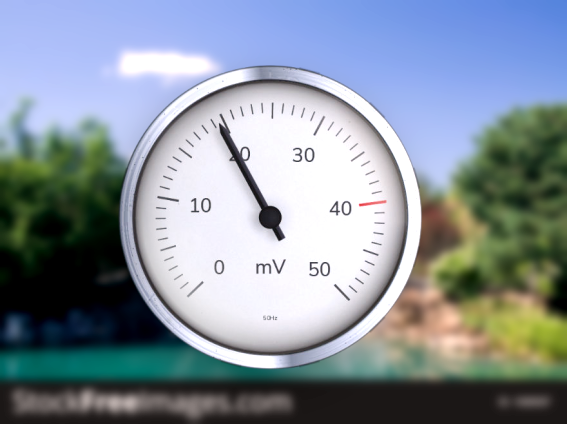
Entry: 19.5 mV
